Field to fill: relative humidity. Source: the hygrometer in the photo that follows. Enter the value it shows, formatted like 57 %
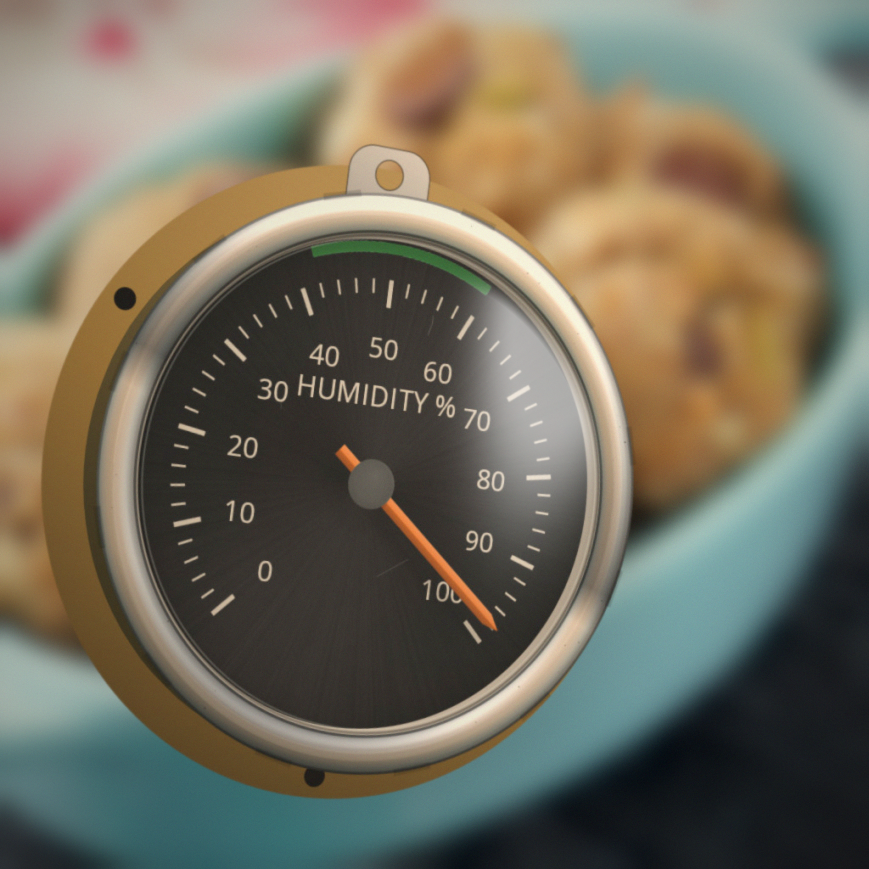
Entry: 98 %
